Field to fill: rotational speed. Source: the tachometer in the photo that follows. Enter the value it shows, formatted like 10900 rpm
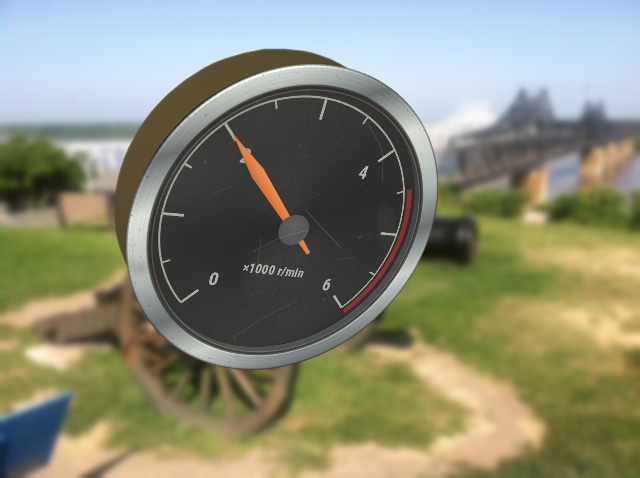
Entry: 2000 rpm
